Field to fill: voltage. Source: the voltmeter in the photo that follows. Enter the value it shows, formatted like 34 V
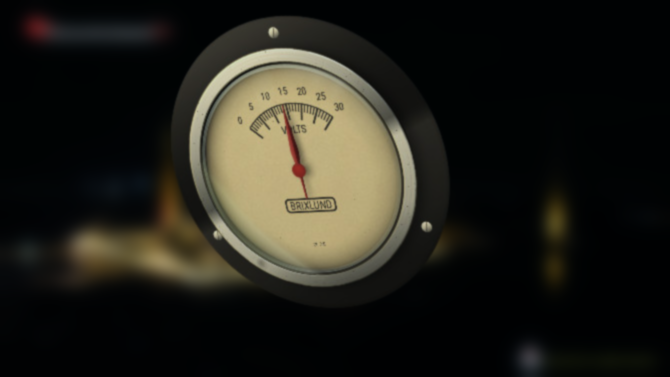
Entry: 15 V
